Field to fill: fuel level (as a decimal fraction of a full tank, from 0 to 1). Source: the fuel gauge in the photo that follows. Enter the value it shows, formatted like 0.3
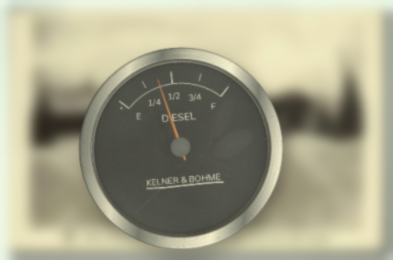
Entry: 0.375
